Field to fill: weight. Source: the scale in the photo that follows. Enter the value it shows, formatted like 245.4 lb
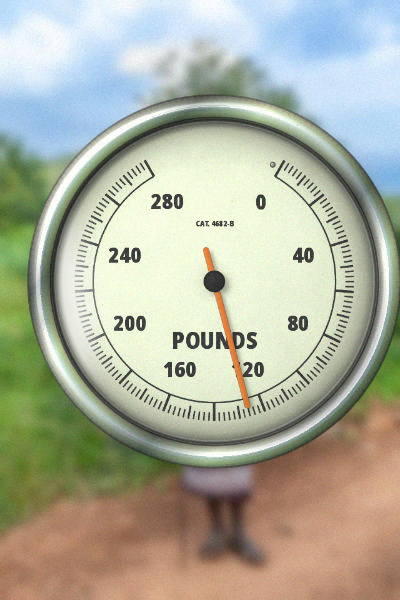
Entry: 126 lb
